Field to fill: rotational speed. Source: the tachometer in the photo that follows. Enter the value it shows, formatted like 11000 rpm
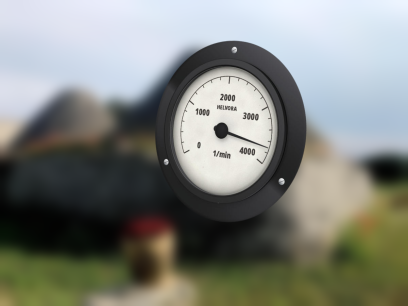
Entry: 3700 rpm
